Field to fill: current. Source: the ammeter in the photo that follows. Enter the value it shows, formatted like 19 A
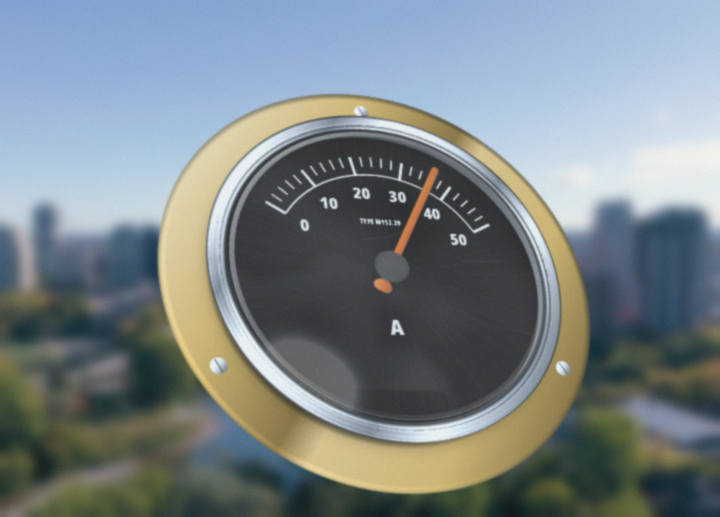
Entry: 36 A
